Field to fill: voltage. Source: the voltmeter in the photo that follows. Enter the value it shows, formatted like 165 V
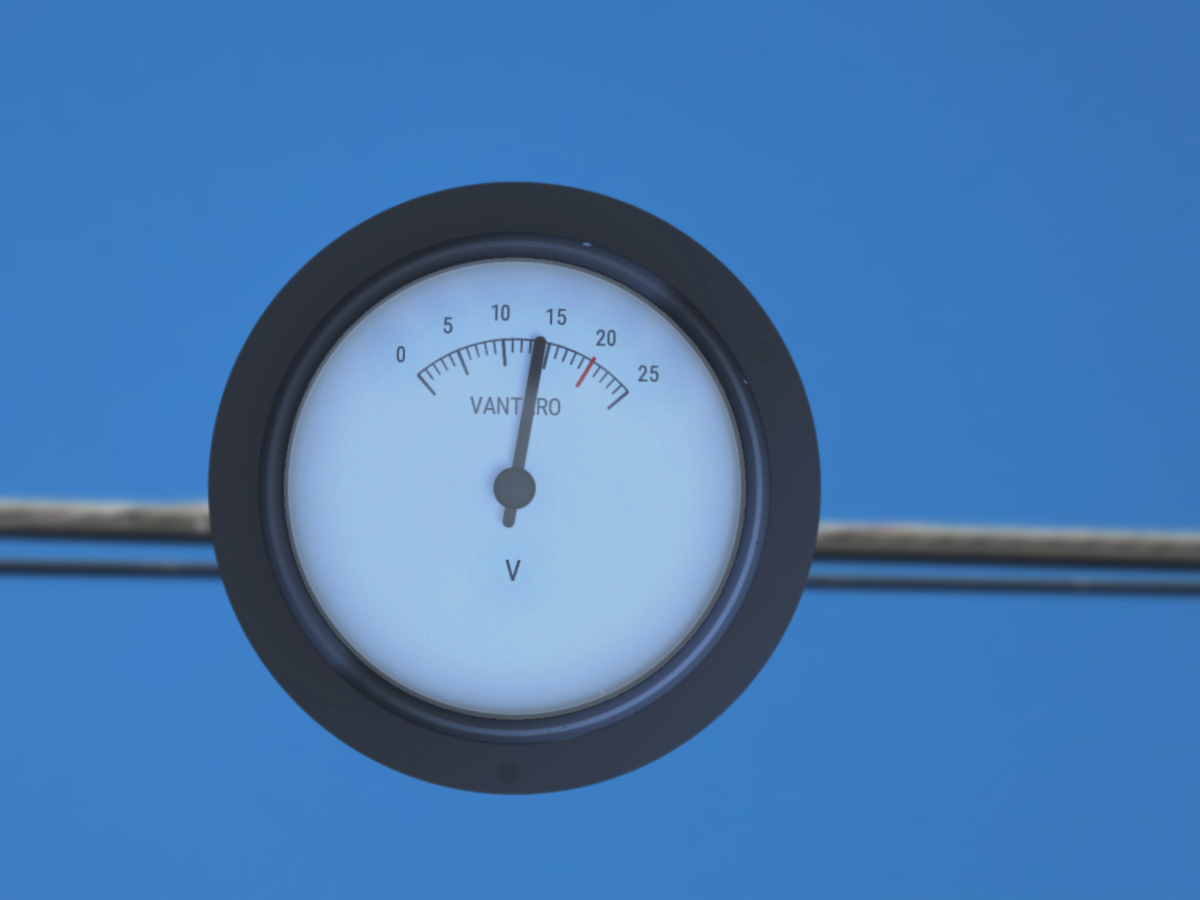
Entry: 14 V
